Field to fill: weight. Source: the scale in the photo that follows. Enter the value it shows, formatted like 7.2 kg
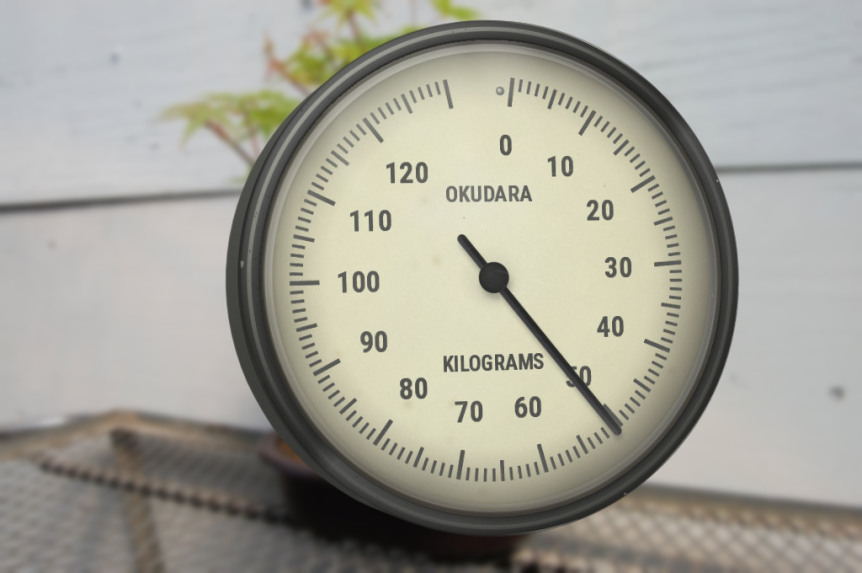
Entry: 51 kg
